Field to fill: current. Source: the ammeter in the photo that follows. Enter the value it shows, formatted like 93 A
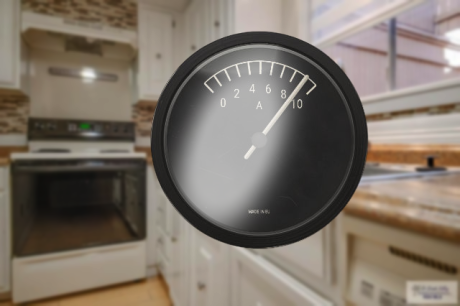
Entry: 9 A
